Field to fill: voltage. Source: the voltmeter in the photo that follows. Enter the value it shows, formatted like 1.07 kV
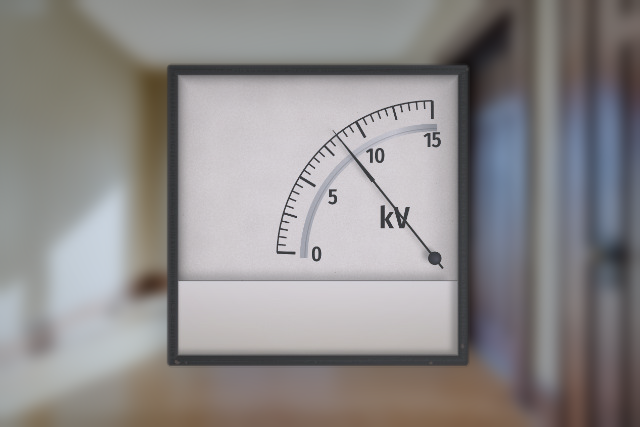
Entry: 8.5 kV
